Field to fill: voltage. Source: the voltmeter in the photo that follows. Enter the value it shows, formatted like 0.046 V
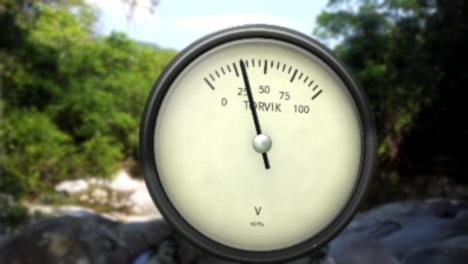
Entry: 30 V
